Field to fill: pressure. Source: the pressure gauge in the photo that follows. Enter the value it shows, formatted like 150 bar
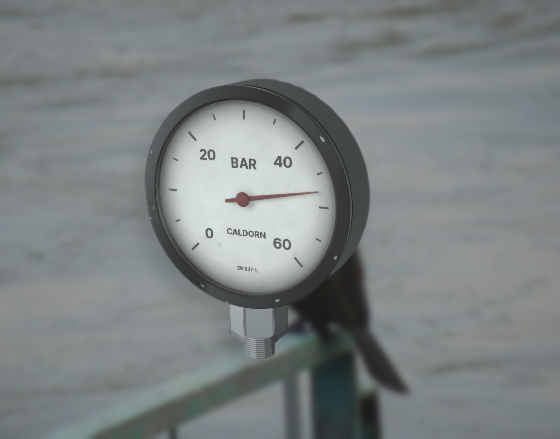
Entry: 47.5 bar
